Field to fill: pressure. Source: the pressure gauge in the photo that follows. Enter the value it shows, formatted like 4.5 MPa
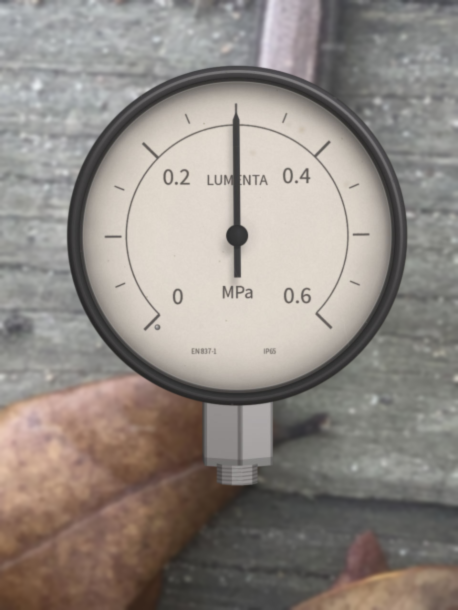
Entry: 0.3 MPa
